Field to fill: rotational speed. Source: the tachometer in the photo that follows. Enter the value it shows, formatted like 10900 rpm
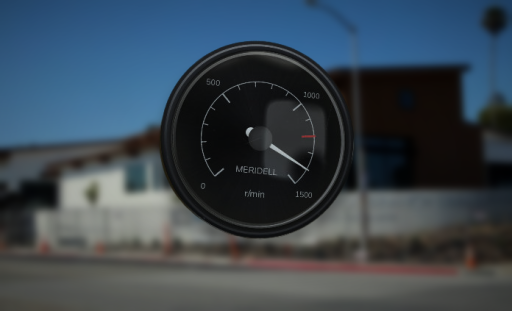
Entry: 1400 rpm
